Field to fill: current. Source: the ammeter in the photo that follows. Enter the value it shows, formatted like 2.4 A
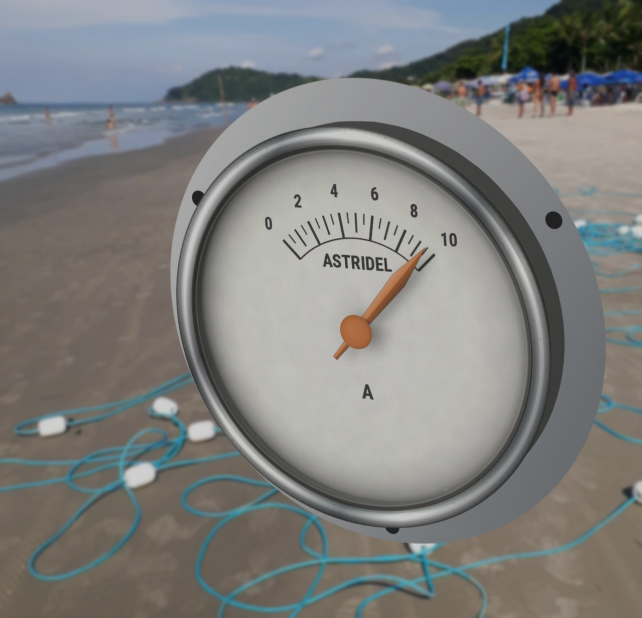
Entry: 9.5 A
